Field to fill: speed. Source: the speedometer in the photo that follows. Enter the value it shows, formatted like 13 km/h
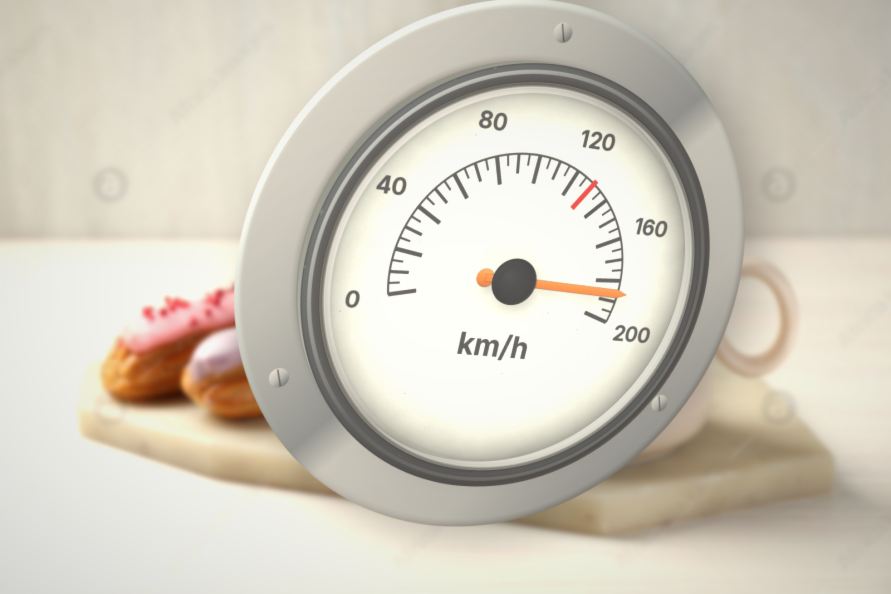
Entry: 185 km/h
